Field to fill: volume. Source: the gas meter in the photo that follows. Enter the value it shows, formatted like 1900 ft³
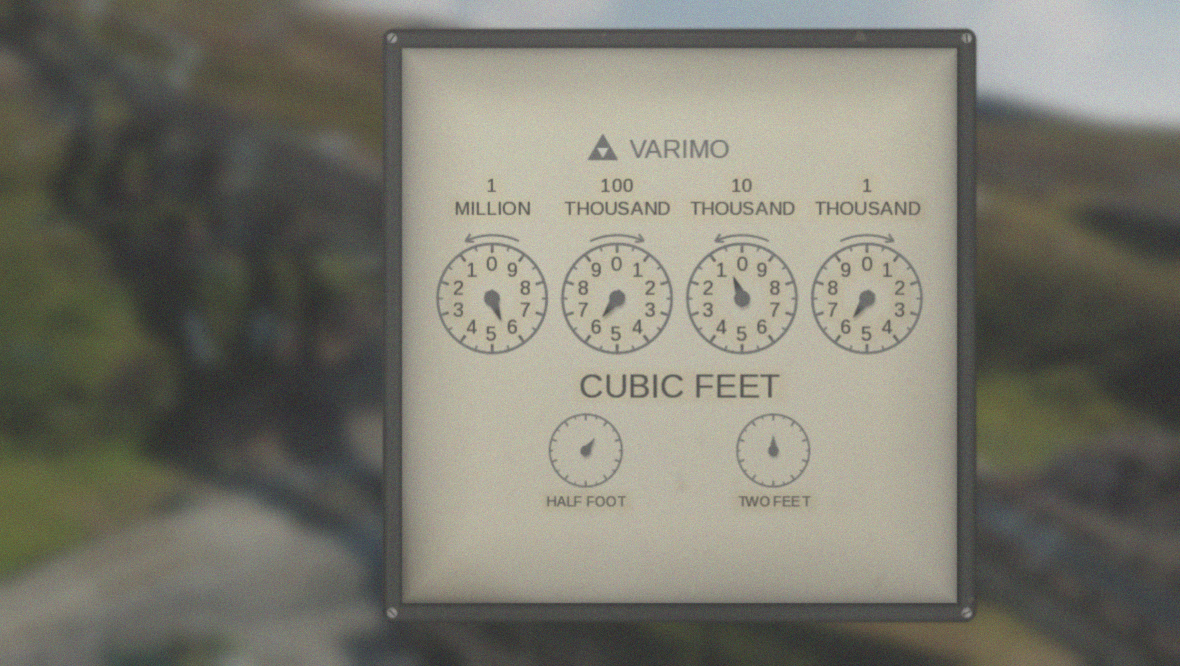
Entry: 560600 ft³
